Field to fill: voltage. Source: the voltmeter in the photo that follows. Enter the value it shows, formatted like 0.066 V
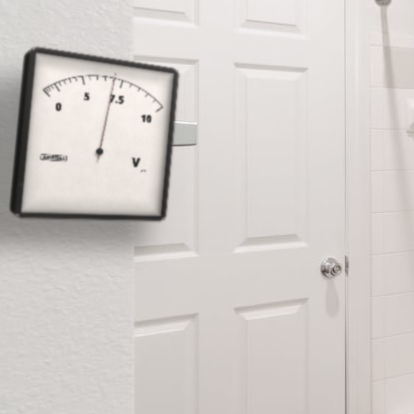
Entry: 7 V
